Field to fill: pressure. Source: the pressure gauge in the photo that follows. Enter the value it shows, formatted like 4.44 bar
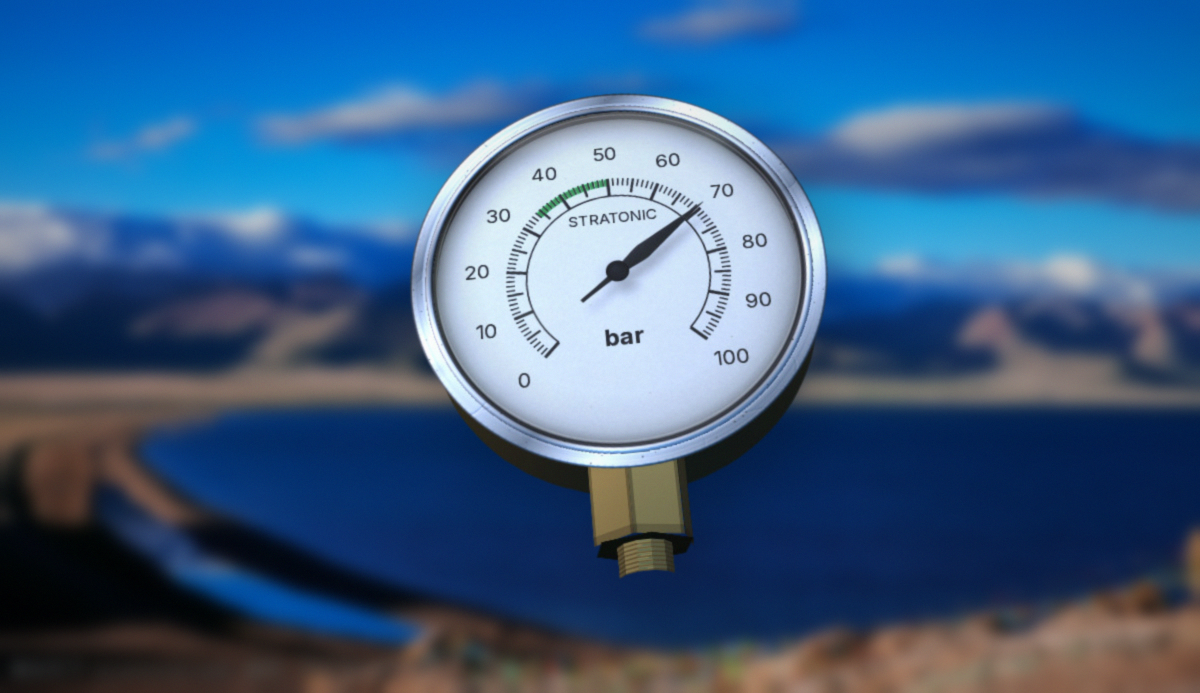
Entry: 70 bar
